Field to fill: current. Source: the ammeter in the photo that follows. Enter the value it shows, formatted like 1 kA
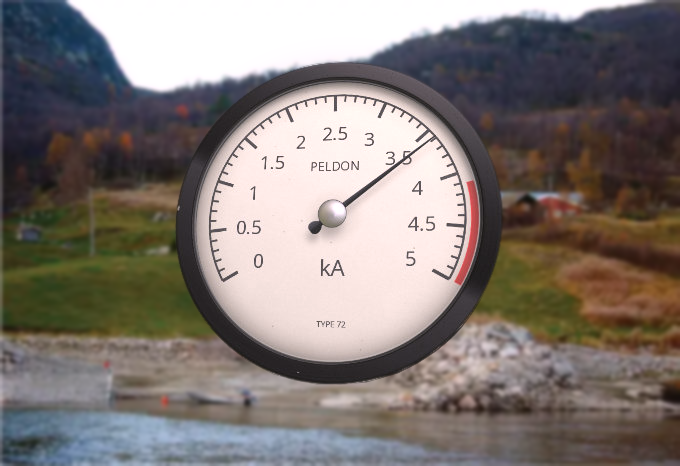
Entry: 3.6 kA
